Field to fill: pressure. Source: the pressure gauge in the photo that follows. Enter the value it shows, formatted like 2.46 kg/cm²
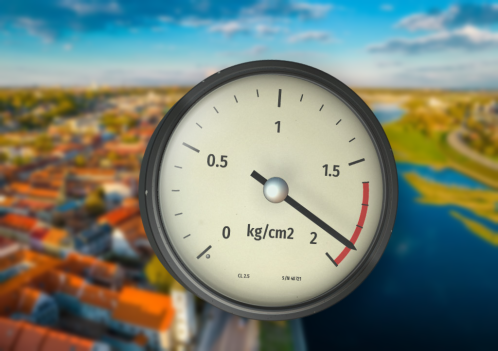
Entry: 1.9 kg/cm²
